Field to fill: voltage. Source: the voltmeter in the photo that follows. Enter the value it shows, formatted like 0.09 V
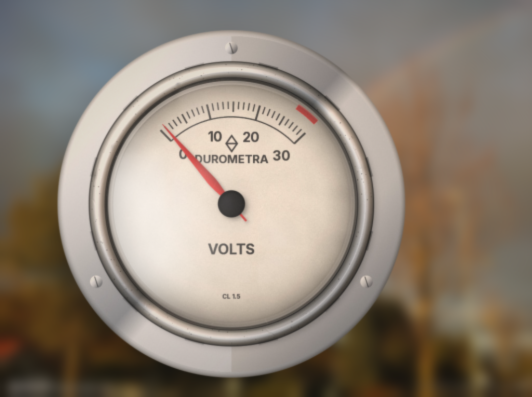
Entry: 1 V
